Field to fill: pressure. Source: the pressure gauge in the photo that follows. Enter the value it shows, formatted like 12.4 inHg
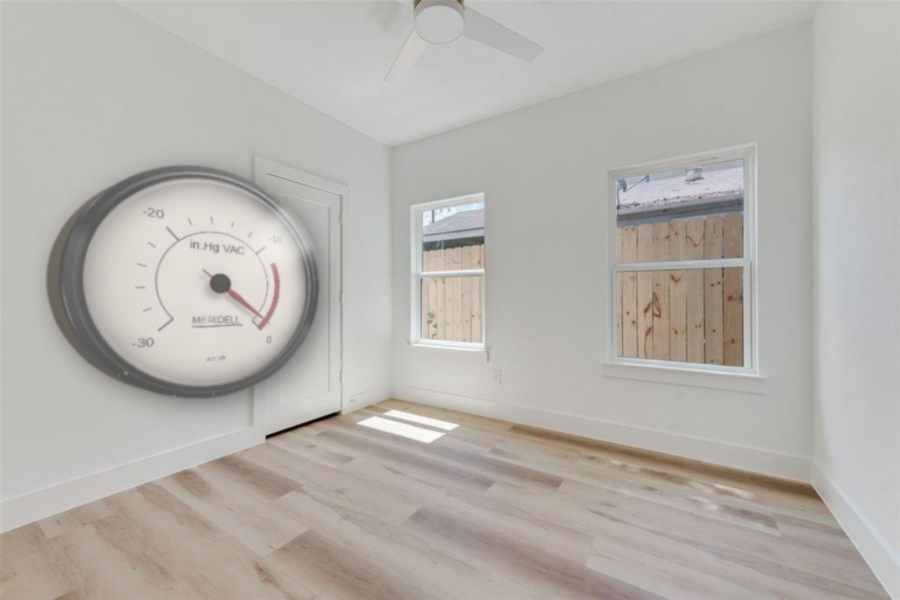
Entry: -1 inHg
